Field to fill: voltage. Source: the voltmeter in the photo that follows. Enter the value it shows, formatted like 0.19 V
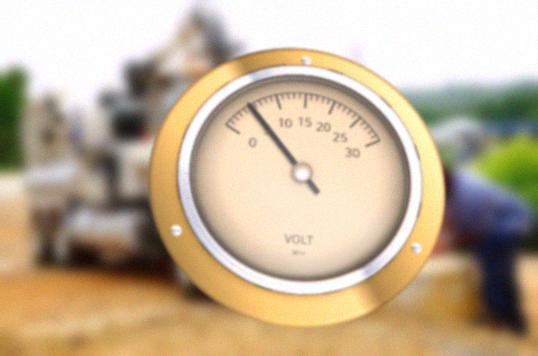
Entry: 5 V
